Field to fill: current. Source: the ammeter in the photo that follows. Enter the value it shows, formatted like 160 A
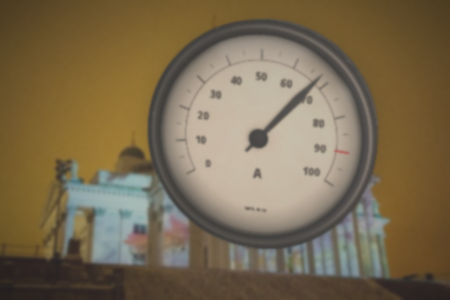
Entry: 67.5 A
